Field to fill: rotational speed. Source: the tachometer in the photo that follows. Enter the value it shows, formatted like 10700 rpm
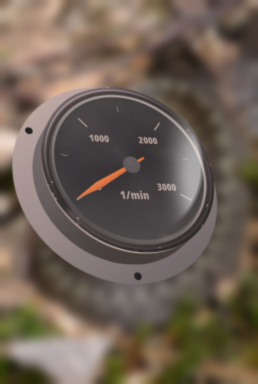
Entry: 0 rpm
